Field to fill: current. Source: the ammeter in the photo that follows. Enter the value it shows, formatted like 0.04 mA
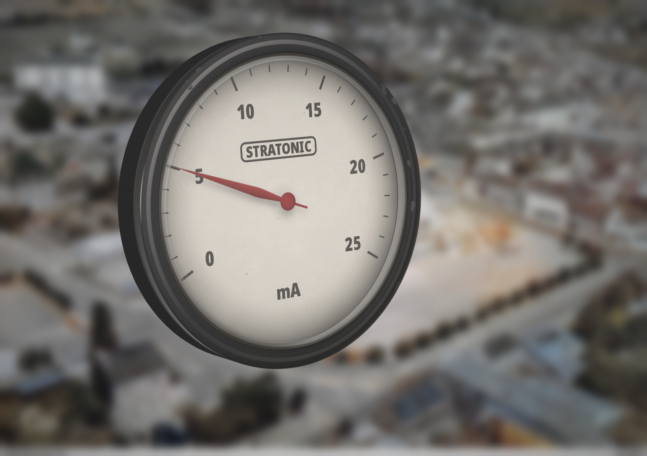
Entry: 5 mA
